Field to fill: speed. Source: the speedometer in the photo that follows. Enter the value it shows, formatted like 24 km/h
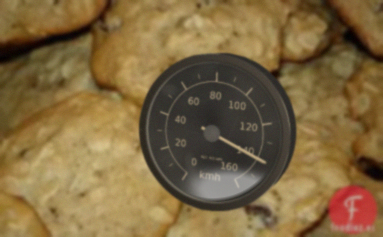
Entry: 140 km/h
